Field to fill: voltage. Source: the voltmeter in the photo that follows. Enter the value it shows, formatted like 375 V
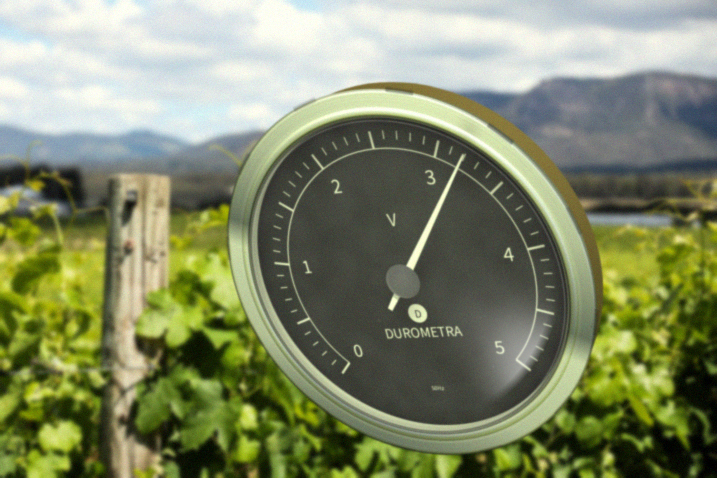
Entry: 3.2 V
